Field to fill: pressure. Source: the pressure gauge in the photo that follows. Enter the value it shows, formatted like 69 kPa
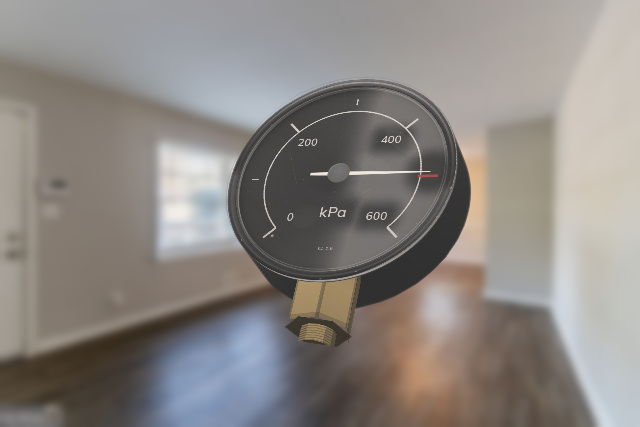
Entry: 500 kPa
